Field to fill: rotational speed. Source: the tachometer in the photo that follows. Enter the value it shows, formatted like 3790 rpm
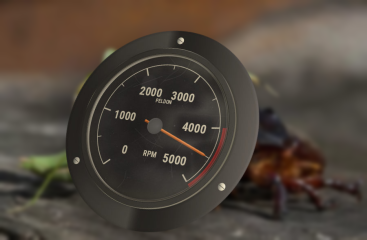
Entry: 4500 rpm
